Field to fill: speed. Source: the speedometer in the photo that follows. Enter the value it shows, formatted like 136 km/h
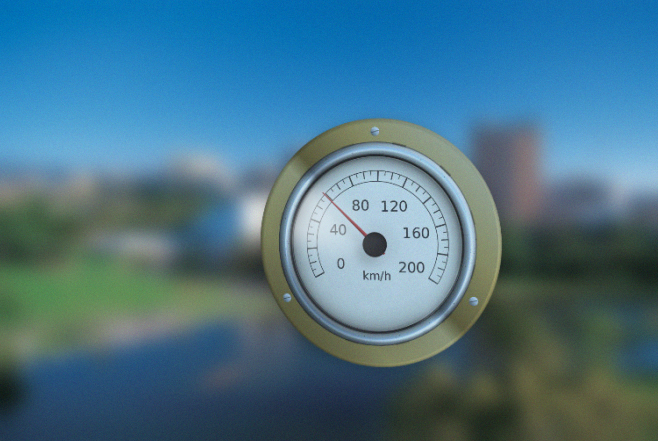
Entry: 60 km/h
